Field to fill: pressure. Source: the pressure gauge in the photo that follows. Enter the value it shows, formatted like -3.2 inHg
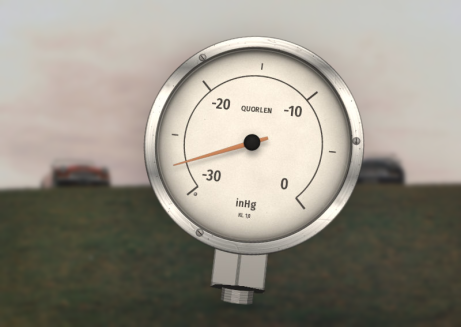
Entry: -27.5 inHg
